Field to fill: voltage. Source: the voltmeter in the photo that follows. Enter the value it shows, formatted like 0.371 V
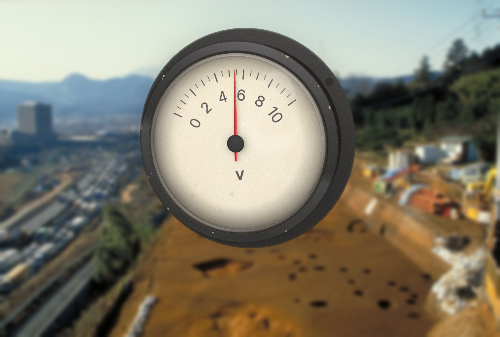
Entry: 5.5 V
